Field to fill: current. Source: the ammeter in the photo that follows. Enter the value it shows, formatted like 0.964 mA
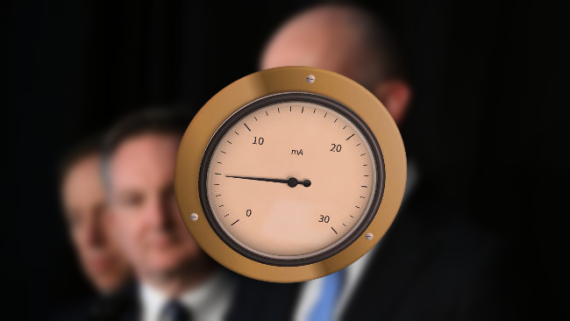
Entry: 5 mA
